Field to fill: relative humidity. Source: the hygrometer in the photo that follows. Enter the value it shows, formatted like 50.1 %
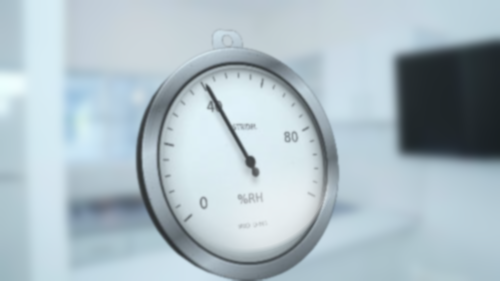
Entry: 40 %
